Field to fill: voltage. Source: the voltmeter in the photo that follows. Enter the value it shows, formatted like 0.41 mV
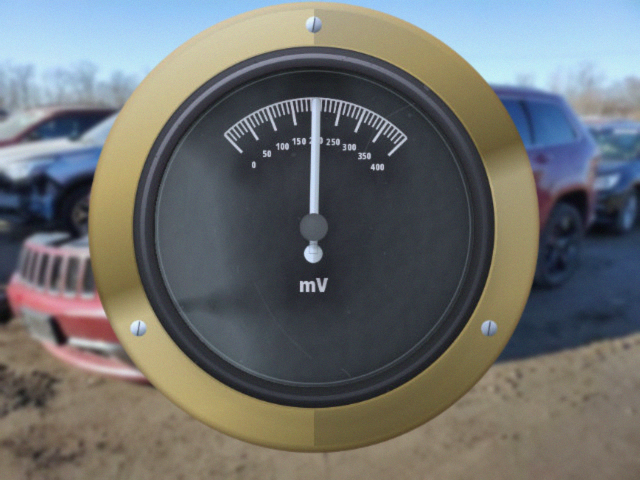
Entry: 200 mV
